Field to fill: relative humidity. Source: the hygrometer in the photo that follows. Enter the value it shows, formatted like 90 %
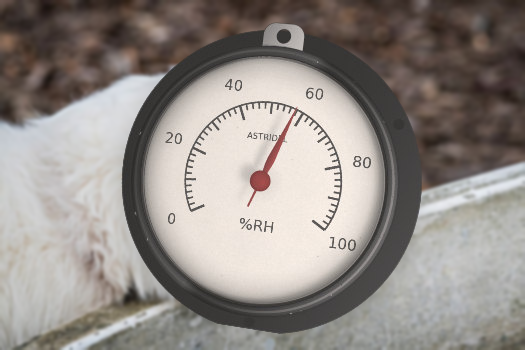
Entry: 58 %
